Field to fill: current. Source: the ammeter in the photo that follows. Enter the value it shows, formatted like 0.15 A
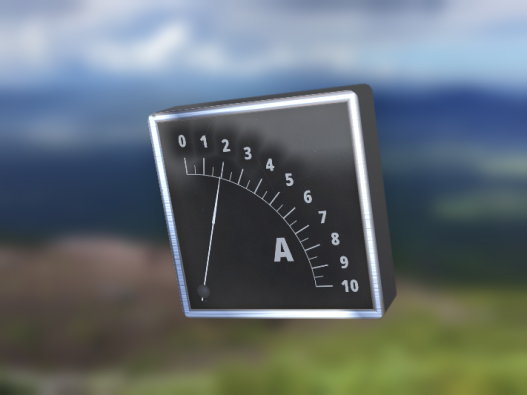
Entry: 2 A
